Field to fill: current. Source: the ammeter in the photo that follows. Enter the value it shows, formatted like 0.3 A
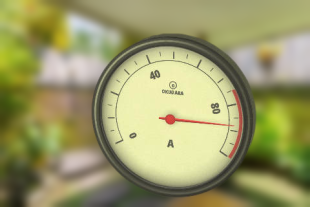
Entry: 87.5 A
